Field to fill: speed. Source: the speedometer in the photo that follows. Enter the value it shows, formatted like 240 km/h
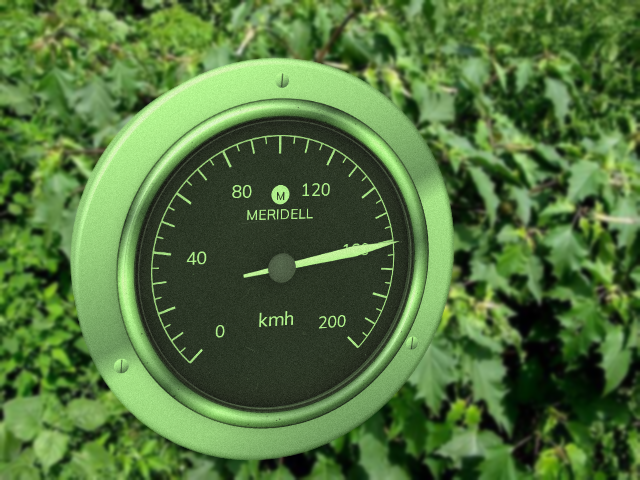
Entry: 160 km/h
